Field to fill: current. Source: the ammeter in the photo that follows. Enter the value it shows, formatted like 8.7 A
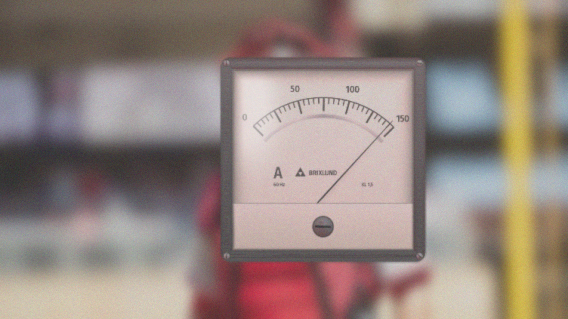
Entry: 145 A
